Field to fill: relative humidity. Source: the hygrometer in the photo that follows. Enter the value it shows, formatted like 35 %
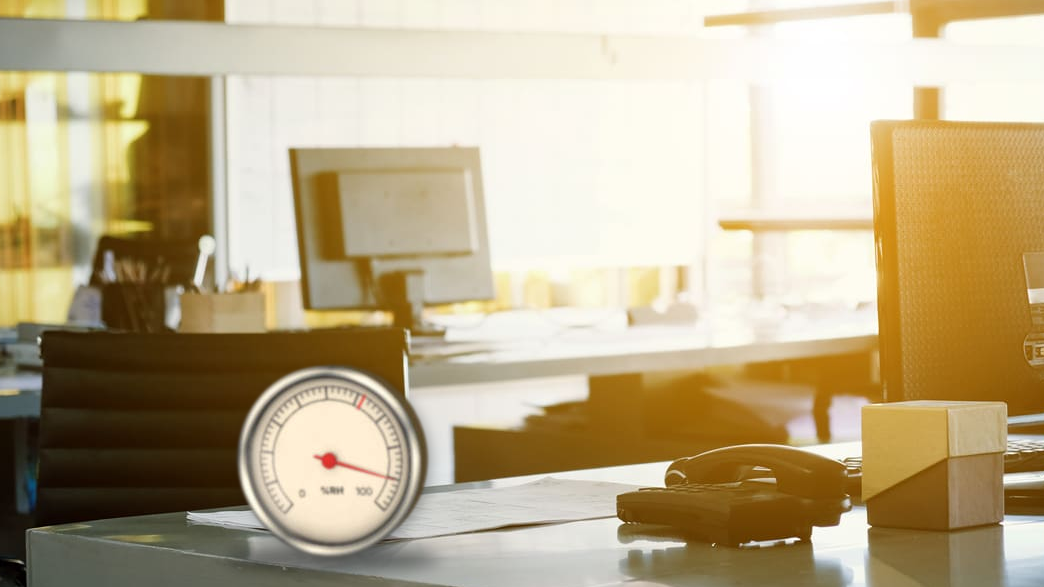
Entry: 90 %
